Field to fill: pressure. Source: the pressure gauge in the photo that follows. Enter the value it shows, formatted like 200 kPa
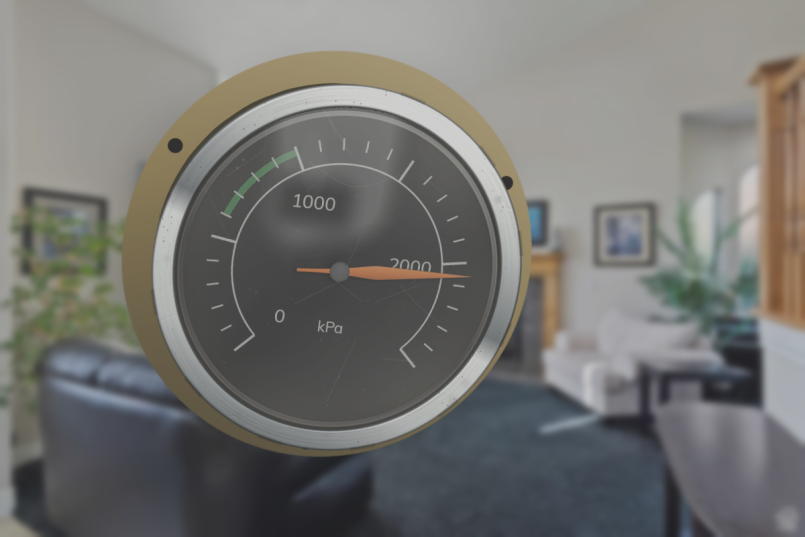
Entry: 2050 kPa
